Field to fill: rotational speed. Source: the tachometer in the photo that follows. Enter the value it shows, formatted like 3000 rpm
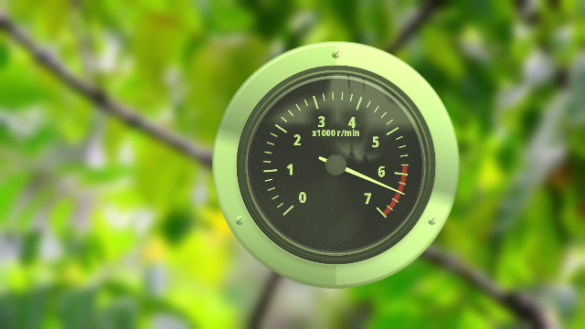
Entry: 6400 rpm
